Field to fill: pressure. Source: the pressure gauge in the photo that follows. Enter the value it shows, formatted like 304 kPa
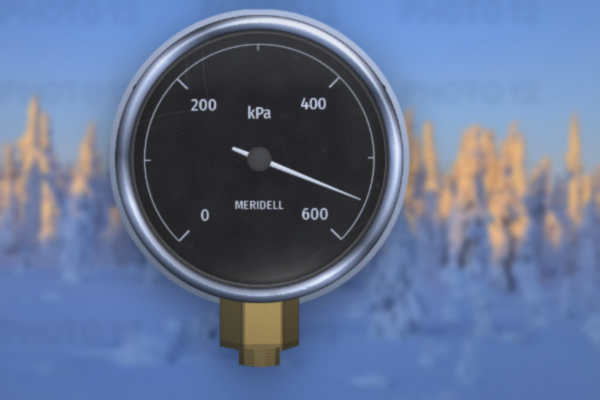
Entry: 550 kPa
